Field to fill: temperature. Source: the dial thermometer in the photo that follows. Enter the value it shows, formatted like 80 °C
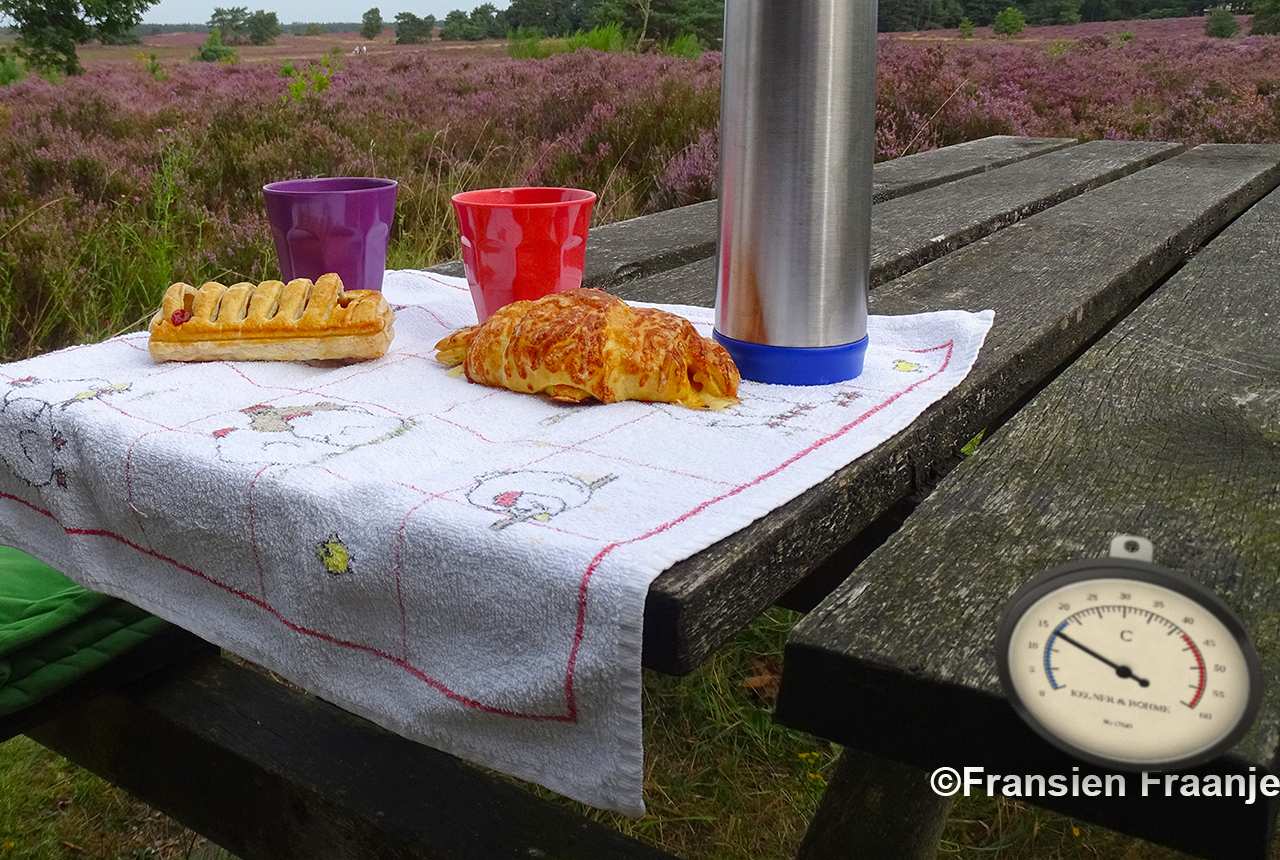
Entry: 15 °C
